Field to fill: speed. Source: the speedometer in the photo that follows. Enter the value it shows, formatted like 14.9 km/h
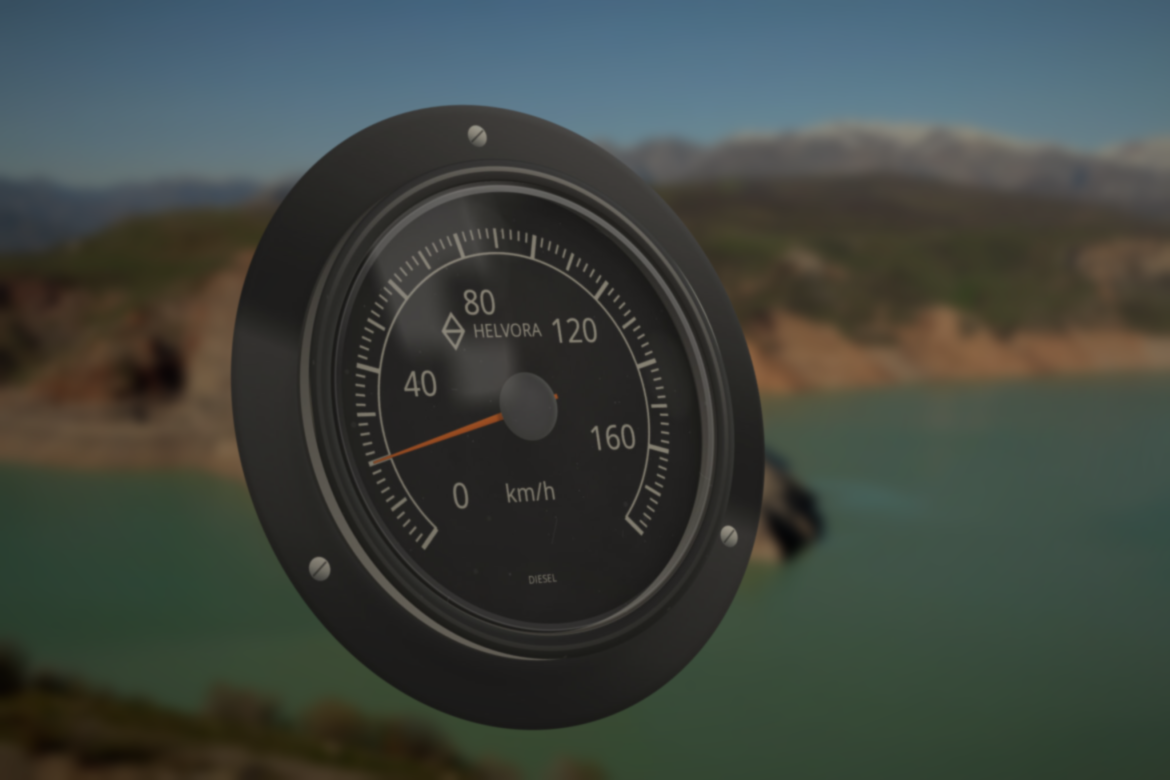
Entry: 20 km/h
